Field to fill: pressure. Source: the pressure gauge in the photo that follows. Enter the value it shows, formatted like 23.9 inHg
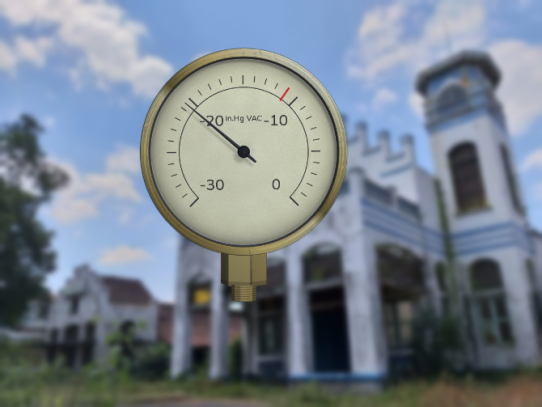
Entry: -20.5 inHg
